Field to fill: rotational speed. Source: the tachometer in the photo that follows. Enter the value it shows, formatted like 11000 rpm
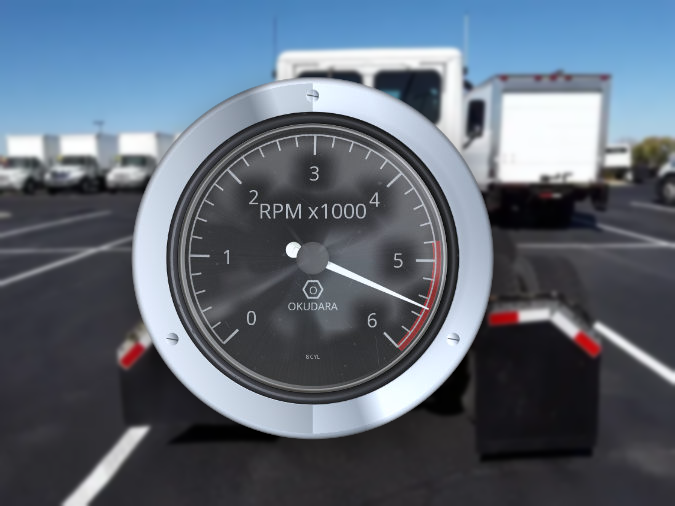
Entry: 5500 rpm
